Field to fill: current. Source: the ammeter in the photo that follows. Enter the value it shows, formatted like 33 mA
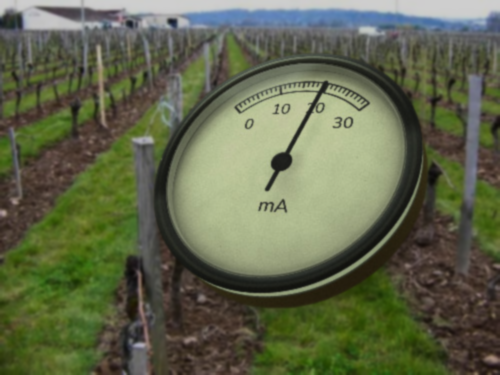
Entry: 20 mA
